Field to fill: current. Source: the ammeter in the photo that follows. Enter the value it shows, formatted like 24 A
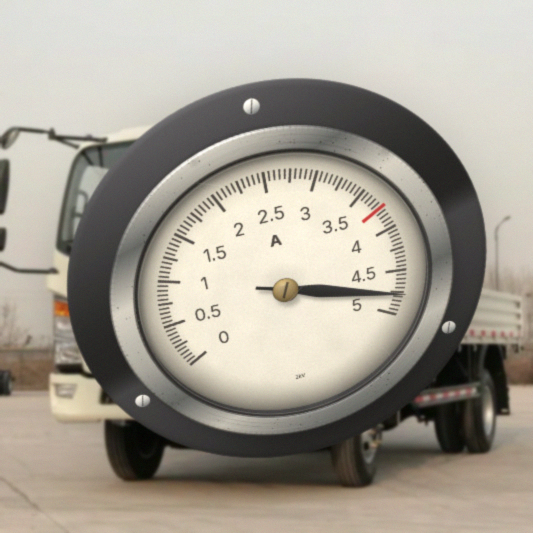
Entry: 4.75 A
